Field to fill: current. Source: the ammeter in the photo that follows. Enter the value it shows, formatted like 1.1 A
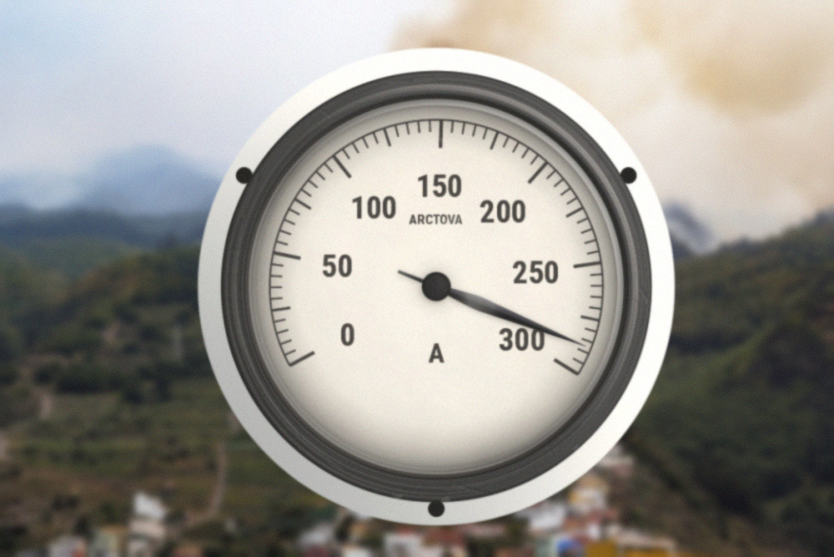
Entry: 287.5 A
